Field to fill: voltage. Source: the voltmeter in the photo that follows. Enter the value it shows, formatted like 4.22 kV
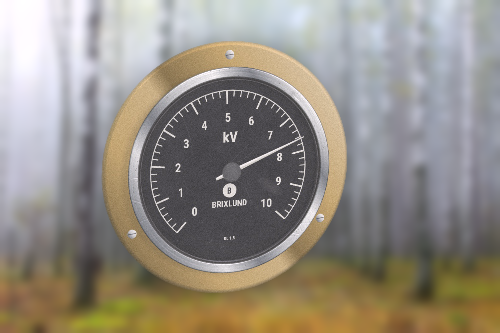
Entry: 7.6 kV
